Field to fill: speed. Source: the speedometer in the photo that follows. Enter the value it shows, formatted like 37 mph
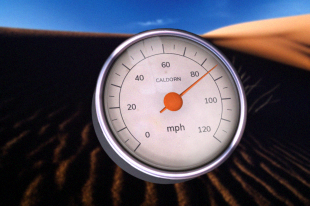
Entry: 85 mph
